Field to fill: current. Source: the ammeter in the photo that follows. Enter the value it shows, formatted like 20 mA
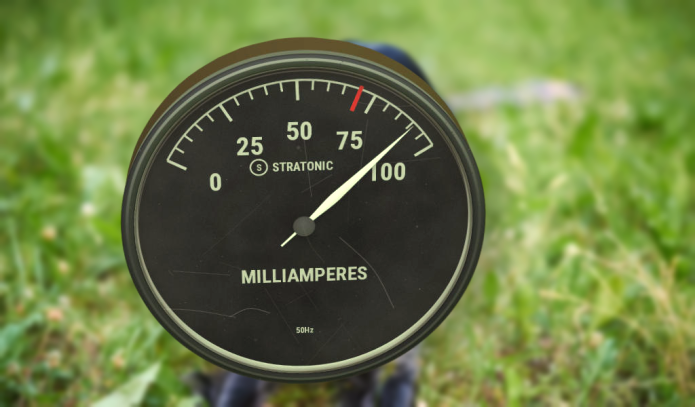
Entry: 90 mA
